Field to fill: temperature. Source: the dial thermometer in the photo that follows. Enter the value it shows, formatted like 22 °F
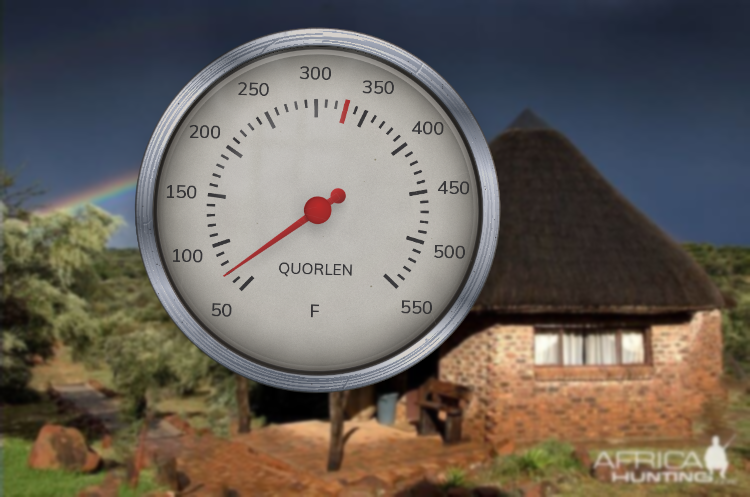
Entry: 70 °F
